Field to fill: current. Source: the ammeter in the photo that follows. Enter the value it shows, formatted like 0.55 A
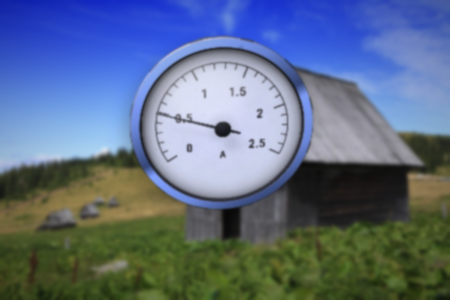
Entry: 0.5 A
